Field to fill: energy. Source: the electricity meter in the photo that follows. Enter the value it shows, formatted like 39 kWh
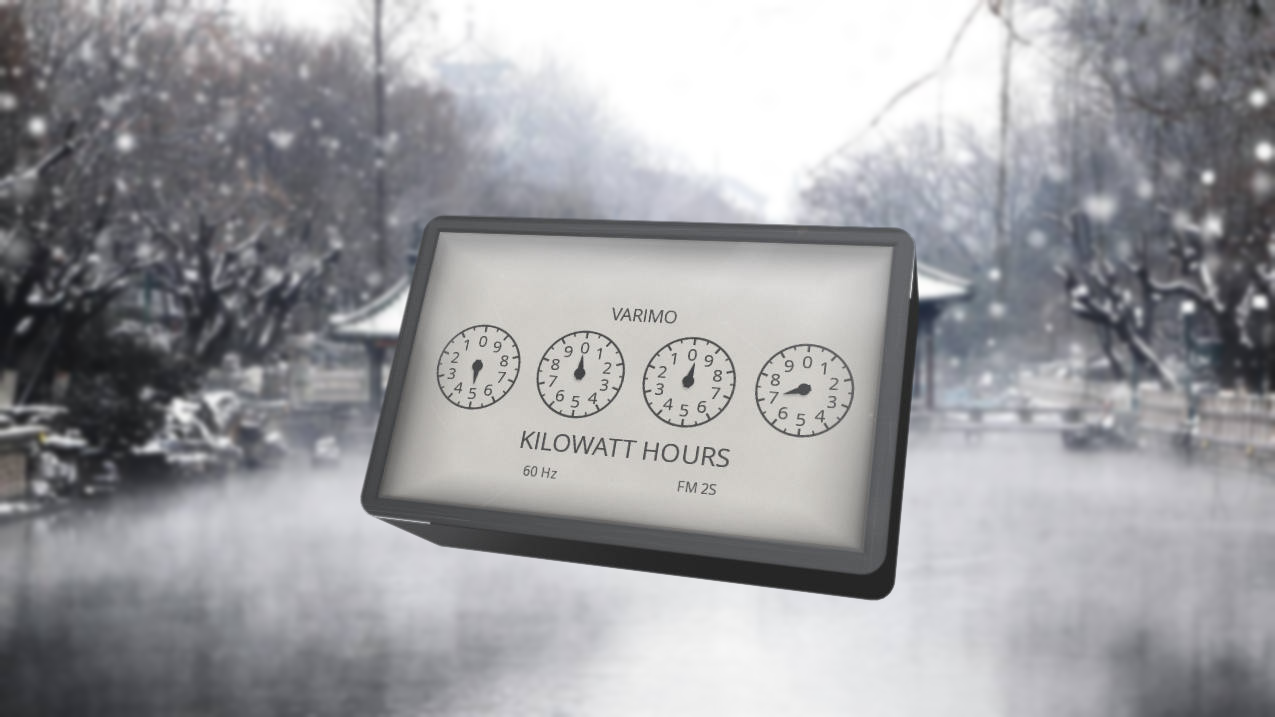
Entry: 4997 kWh
